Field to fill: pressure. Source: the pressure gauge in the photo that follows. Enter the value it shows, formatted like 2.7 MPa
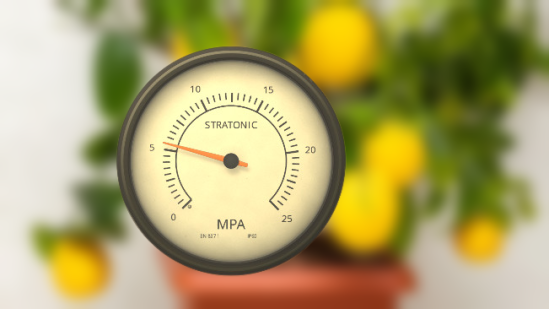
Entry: 5.5 MPa
